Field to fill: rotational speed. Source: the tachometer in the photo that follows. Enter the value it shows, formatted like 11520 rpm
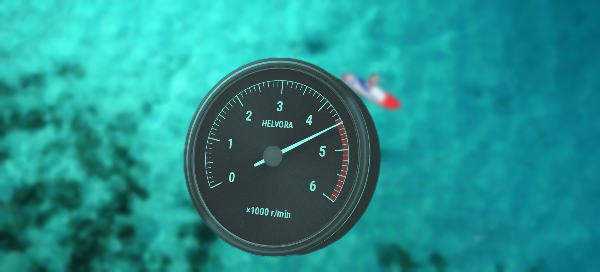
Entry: 4500 rpm
